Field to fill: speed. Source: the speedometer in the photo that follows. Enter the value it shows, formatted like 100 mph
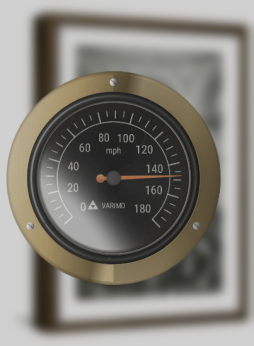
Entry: 147.5 mph
